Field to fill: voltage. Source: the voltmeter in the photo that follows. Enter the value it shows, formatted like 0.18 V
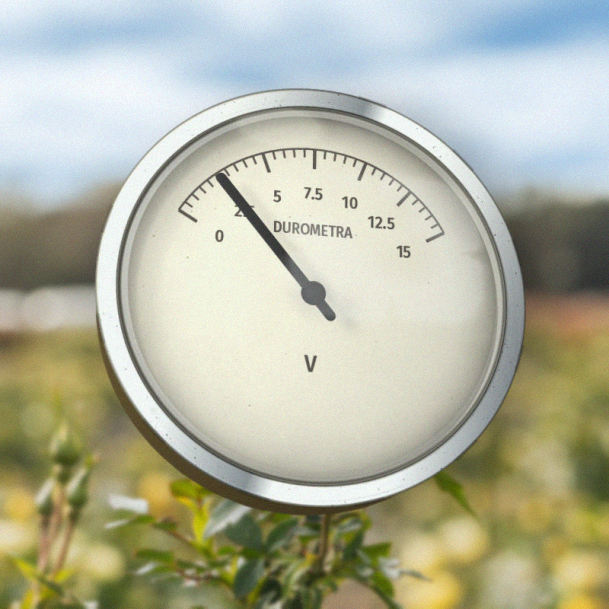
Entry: 2.5 V
